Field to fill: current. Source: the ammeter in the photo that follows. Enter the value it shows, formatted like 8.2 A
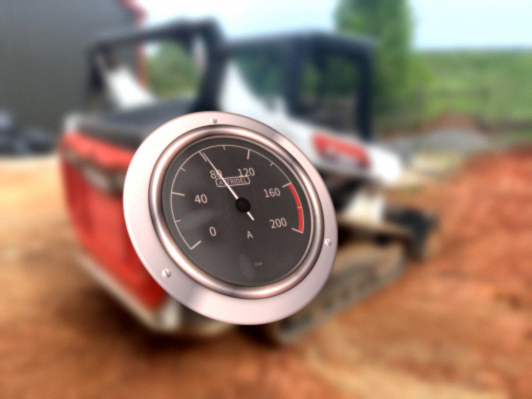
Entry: 80 A
